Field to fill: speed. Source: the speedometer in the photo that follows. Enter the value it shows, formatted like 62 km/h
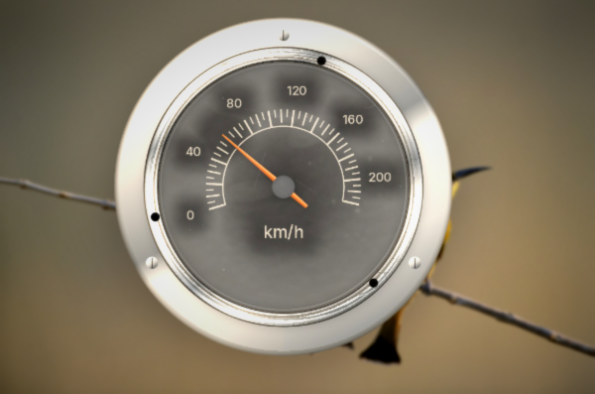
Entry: 60 km/h
